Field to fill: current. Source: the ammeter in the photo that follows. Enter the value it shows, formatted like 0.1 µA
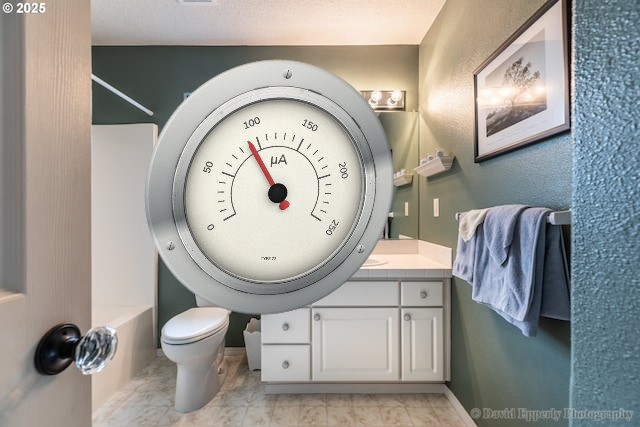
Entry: 90 µA
